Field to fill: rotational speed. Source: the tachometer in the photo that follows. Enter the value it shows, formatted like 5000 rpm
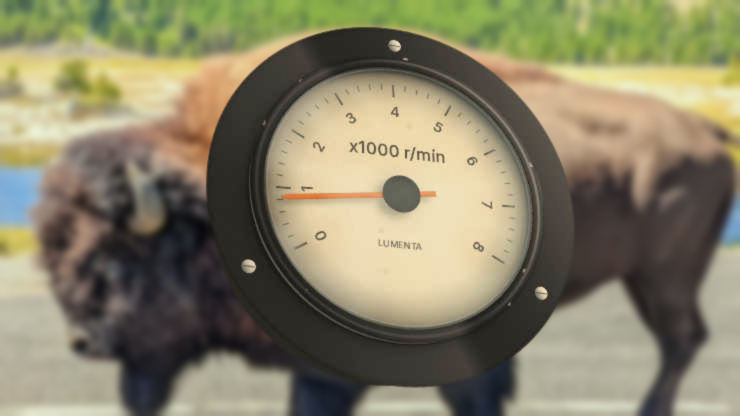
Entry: 800 rpm
